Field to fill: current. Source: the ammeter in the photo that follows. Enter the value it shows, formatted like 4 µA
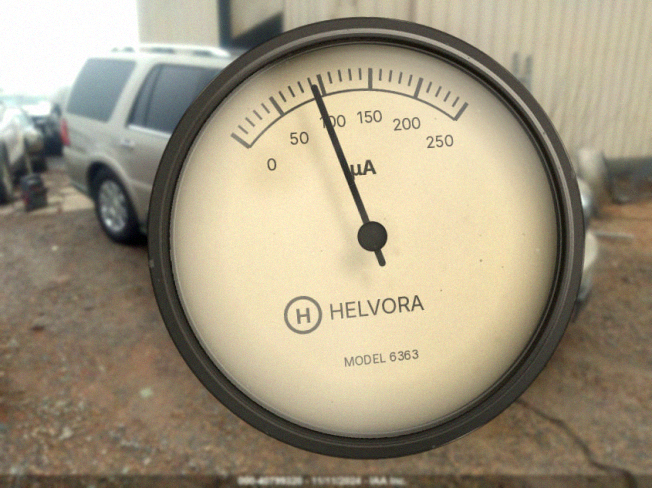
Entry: 90 µA
